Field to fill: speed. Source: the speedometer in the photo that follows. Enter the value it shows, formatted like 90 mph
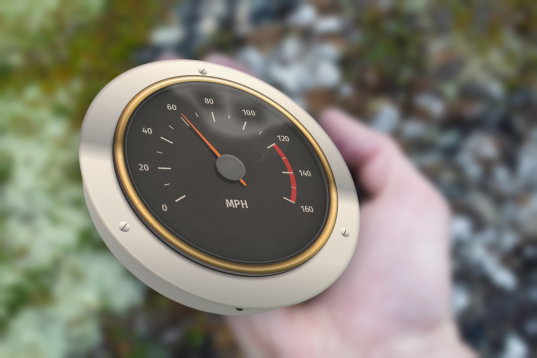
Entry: 60 mph
